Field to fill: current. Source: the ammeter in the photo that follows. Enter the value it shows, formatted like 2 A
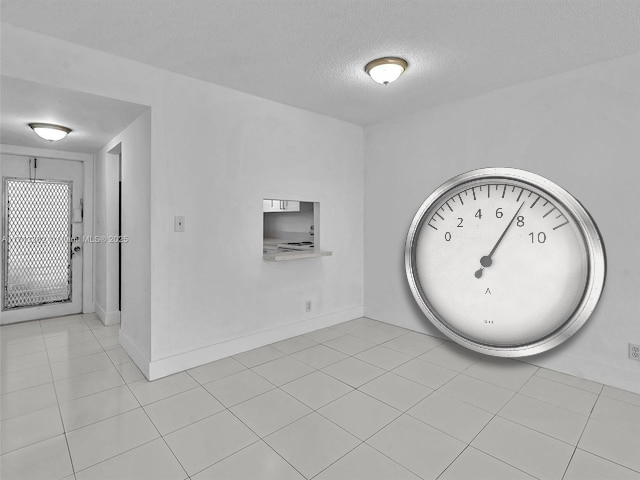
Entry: 7.5 A
